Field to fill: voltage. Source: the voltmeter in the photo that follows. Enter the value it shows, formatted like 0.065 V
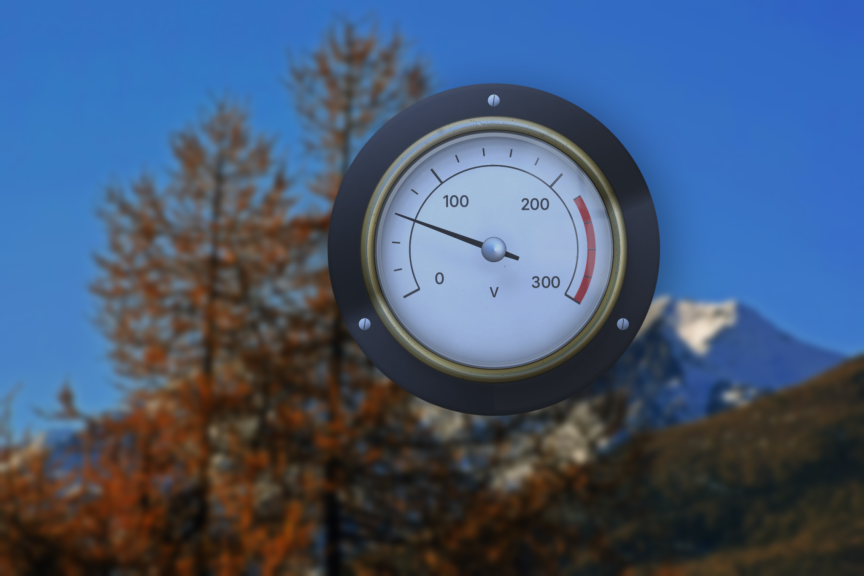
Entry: 60 V
